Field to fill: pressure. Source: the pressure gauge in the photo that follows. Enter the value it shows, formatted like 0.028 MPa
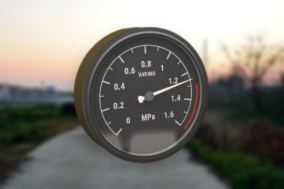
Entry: 1.25 MPa
